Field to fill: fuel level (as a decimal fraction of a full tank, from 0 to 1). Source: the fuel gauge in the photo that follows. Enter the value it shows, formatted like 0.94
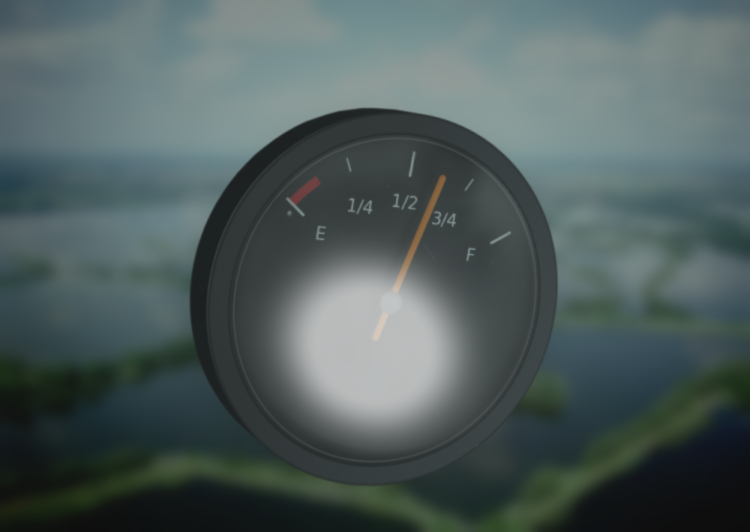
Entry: 0.625
